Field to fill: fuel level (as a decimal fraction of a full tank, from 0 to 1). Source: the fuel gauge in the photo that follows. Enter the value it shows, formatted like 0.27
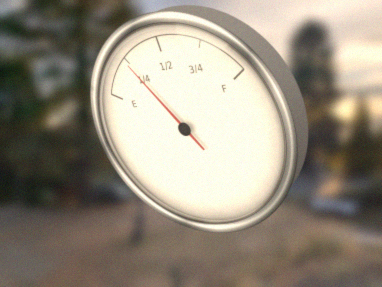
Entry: 0.25
